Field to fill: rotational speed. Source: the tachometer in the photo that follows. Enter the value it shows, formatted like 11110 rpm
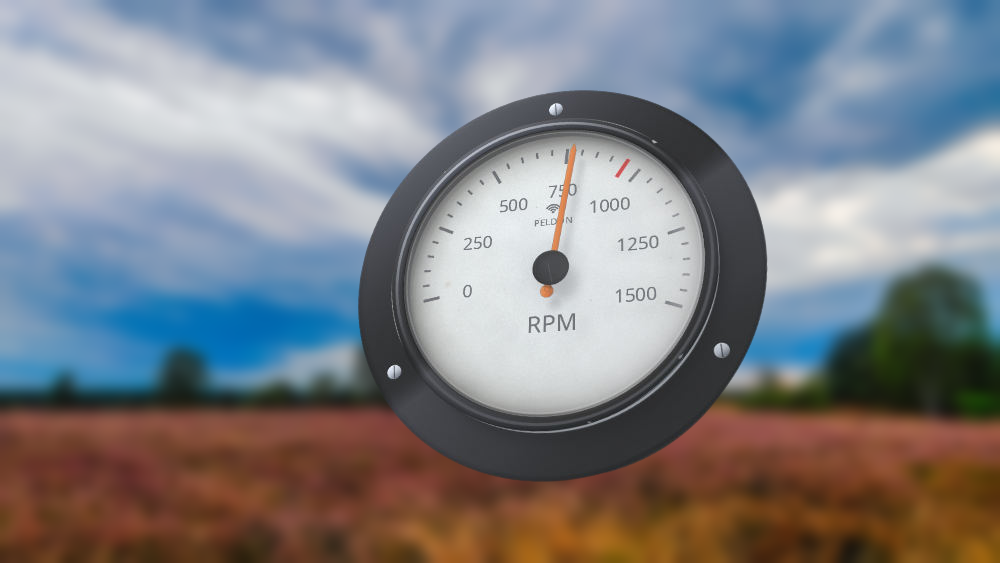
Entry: 775 rpm
